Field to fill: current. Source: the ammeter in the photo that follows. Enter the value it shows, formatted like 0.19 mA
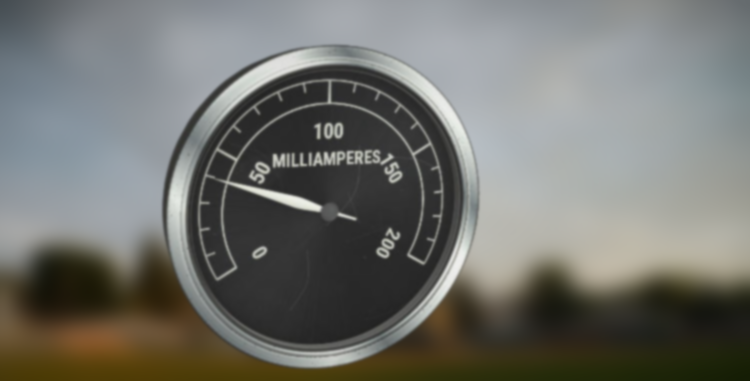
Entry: 40 mA
